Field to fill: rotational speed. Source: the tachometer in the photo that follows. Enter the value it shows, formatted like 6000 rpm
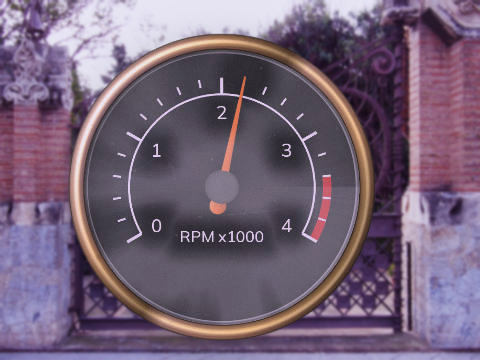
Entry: 2200 rpm
